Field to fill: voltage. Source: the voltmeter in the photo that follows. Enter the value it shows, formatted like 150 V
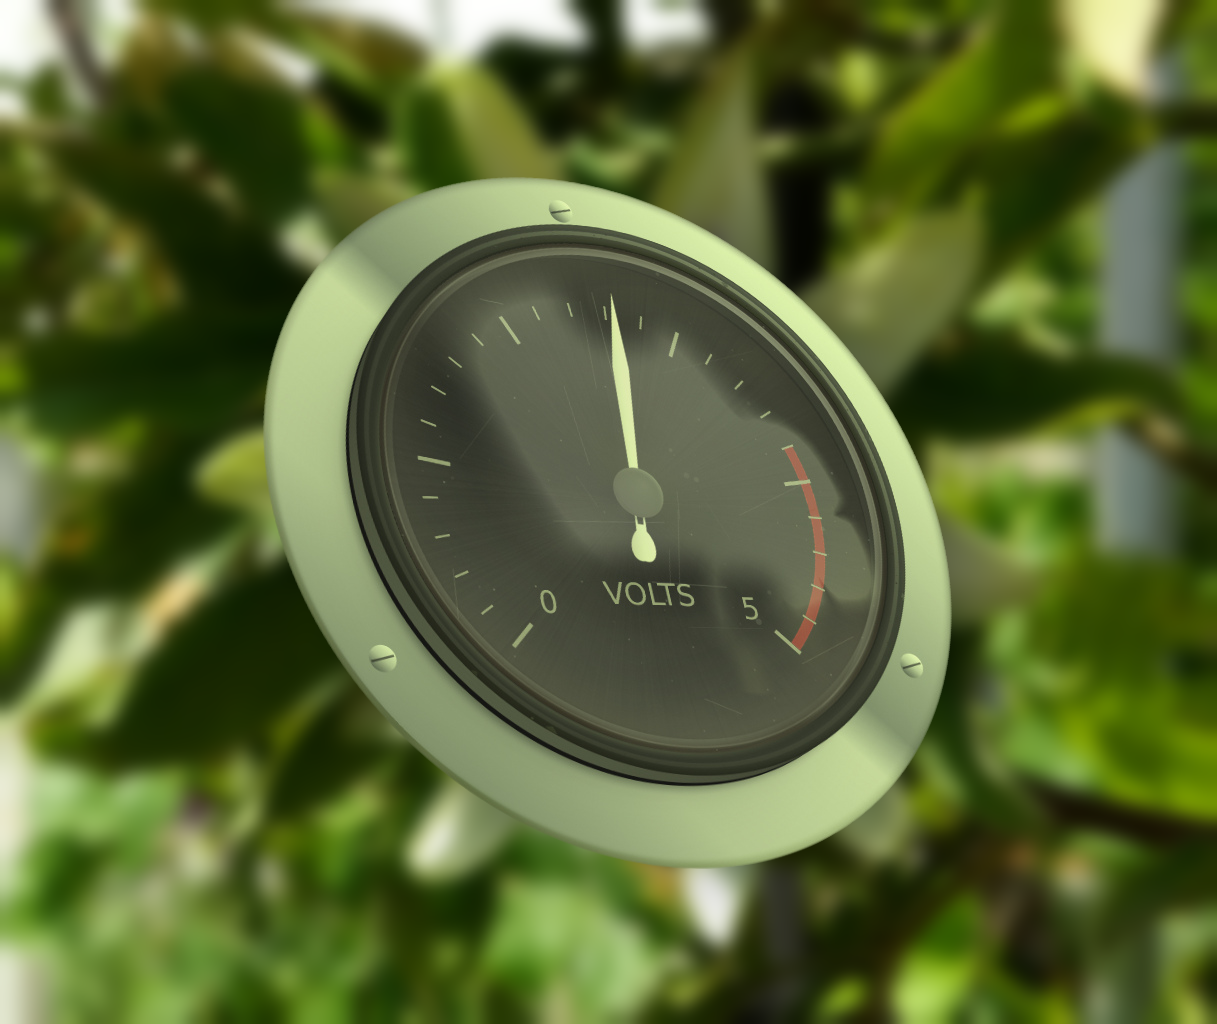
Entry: 2.6 V
